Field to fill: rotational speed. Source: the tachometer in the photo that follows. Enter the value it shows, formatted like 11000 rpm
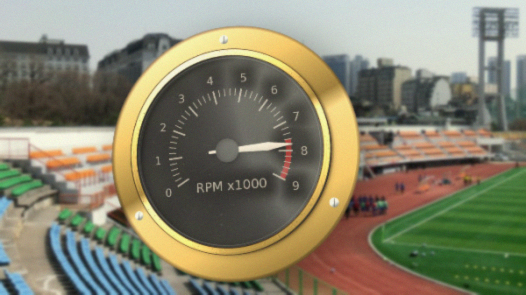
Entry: 7800 rpm
